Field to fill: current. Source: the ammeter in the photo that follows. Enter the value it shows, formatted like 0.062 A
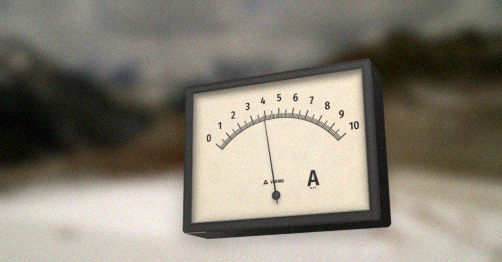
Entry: 4 A
